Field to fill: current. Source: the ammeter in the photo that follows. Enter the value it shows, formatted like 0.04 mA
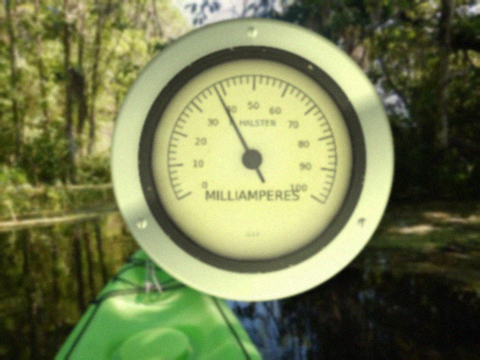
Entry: 38 mA
